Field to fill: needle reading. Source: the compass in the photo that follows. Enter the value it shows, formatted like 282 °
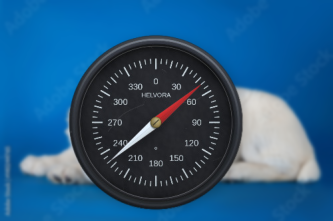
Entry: 50 °
